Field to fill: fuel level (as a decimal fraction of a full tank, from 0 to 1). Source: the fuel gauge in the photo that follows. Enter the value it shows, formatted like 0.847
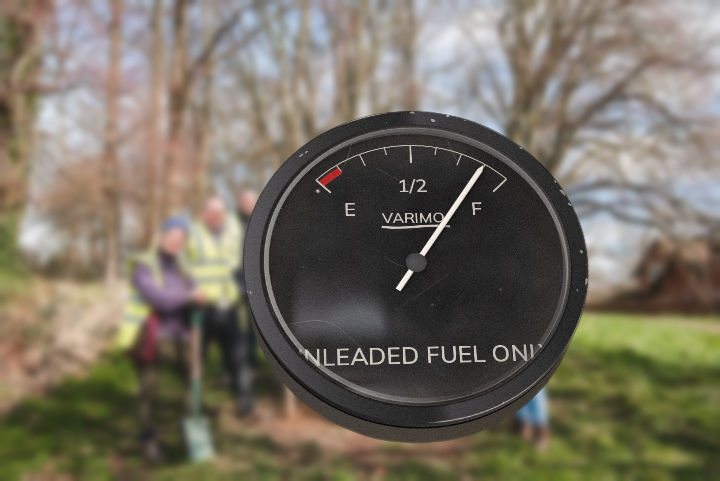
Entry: 0.875
